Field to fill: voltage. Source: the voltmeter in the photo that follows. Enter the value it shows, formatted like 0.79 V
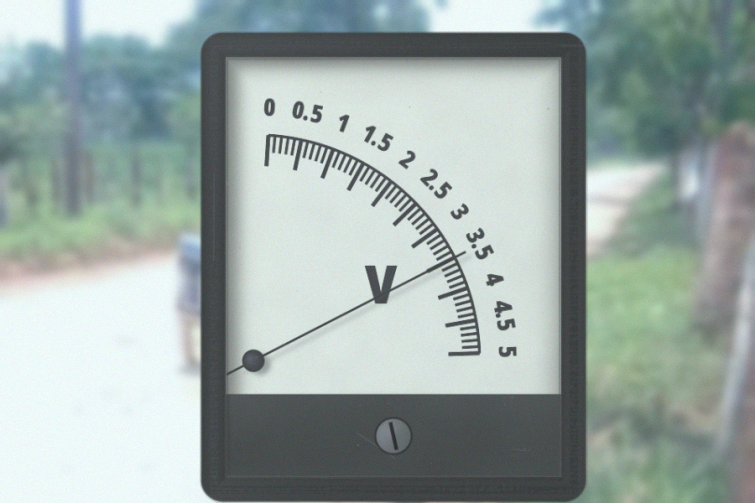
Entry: 3.5 V
